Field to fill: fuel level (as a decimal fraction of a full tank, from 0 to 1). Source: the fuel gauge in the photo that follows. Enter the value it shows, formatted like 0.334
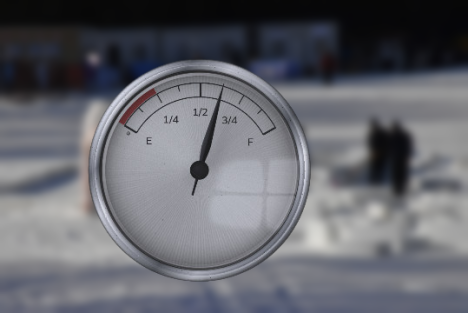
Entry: 0.625
